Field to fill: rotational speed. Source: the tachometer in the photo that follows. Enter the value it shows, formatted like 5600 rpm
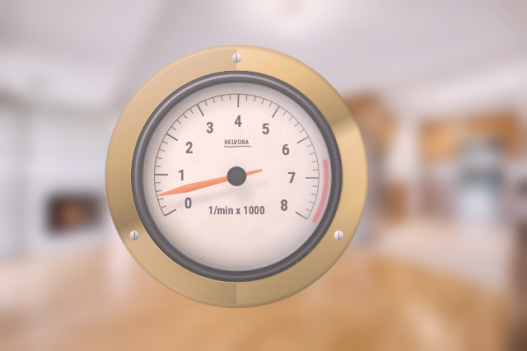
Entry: 500 rpm
